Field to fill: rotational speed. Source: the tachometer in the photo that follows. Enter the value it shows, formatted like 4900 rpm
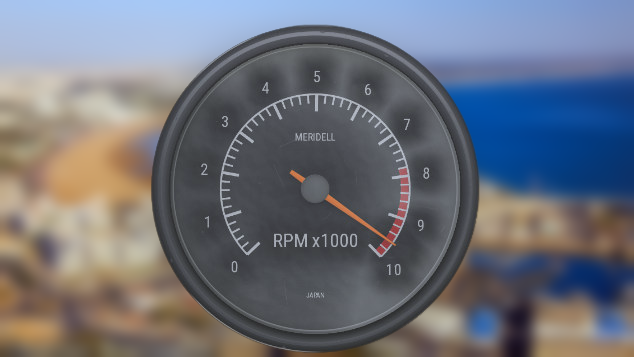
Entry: 9600 rpm
